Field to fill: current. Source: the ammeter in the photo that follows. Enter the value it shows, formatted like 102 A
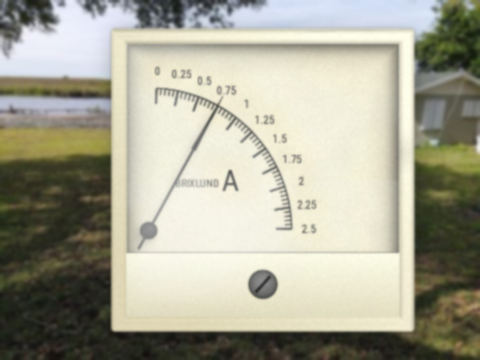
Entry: 0.75 A
